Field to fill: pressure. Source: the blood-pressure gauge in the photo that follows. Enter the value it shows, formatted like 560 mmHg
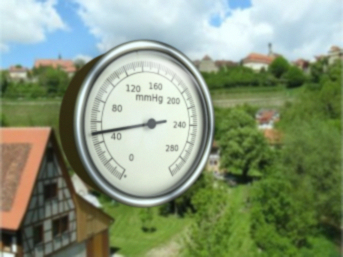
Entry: 50 mmHg
